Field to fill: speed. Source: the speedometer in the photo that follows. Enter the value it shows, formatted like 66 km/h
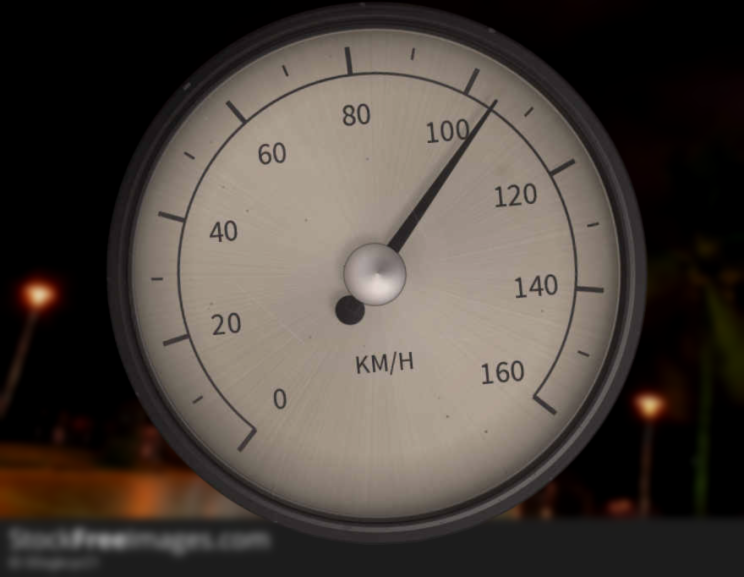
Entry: 105 km/h
